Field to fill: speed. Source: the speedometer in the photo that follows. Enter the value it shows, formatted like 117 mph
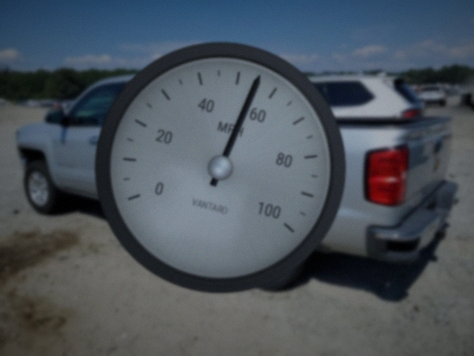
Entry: 55 mph
